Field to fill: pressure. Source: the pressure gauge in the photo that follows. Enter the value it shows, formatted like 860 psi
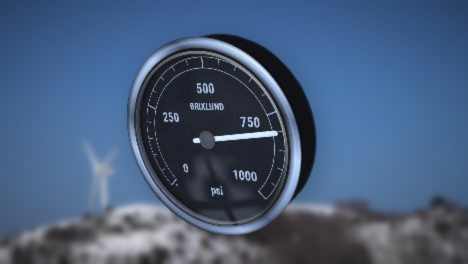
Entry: 800 psi
